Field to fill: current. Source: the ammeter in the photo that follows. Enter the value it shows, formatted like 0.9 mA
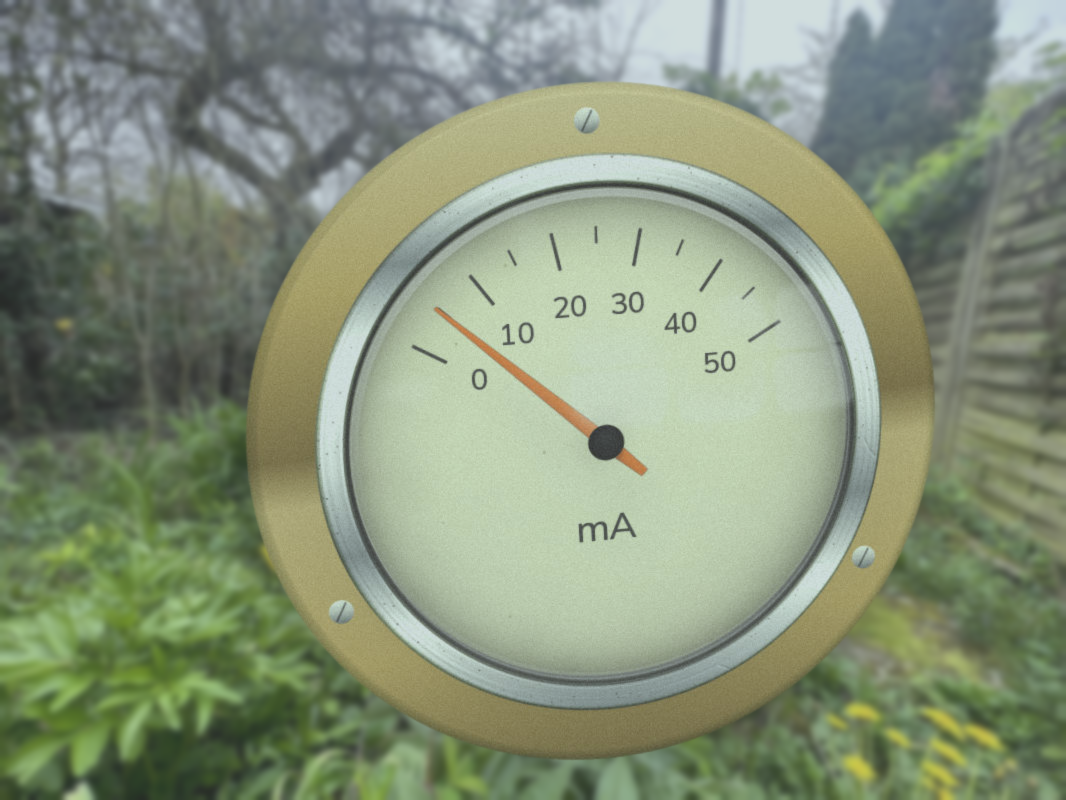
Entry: 5 mA
